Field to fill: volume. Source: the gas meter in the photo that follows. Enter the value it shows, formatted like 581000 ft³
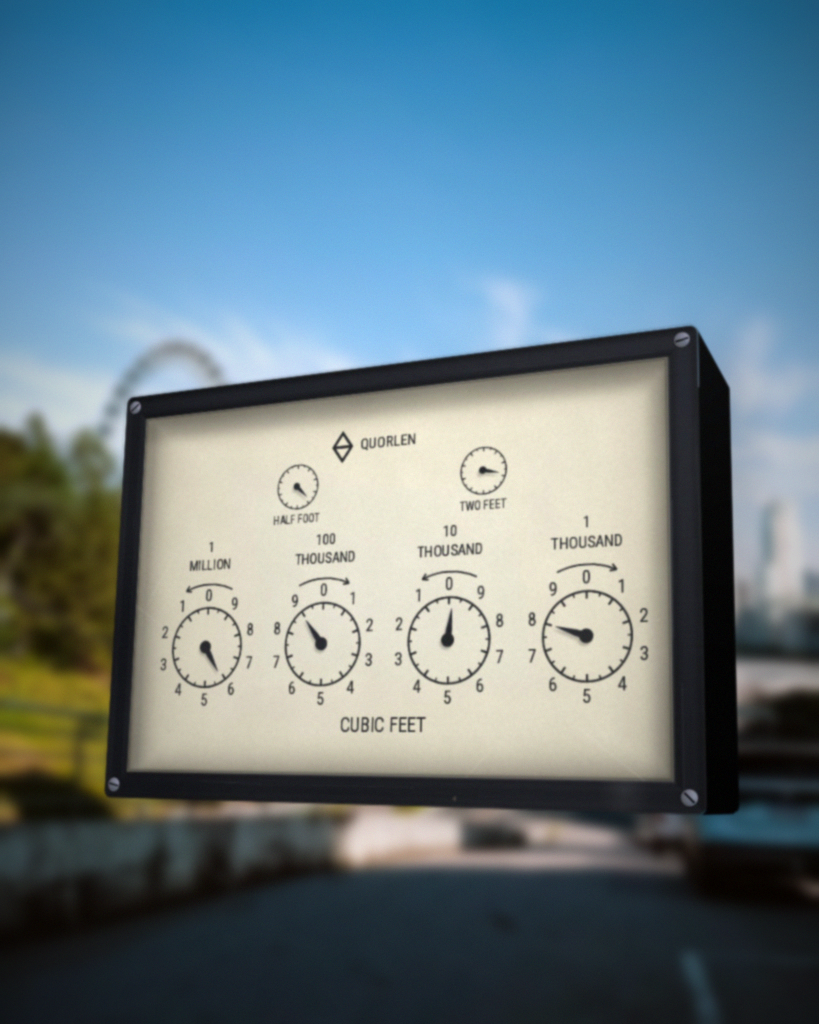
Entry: 589800 ft³
